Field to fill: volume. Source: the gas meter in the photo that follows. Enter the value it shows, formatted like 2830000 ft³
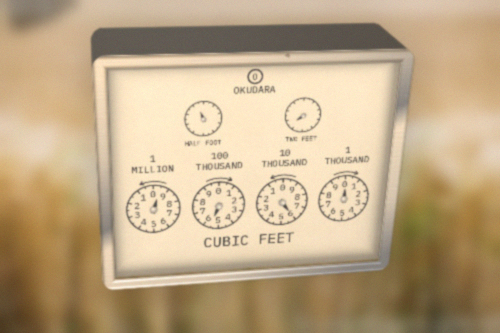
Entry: 956000 ft³
